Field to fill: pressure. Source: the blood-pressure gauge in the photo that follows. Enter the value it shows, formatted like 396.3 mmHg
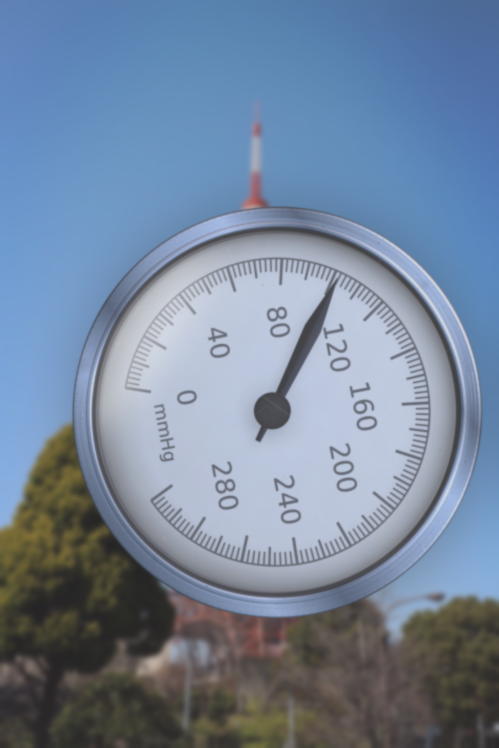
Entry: 102 mmHg
